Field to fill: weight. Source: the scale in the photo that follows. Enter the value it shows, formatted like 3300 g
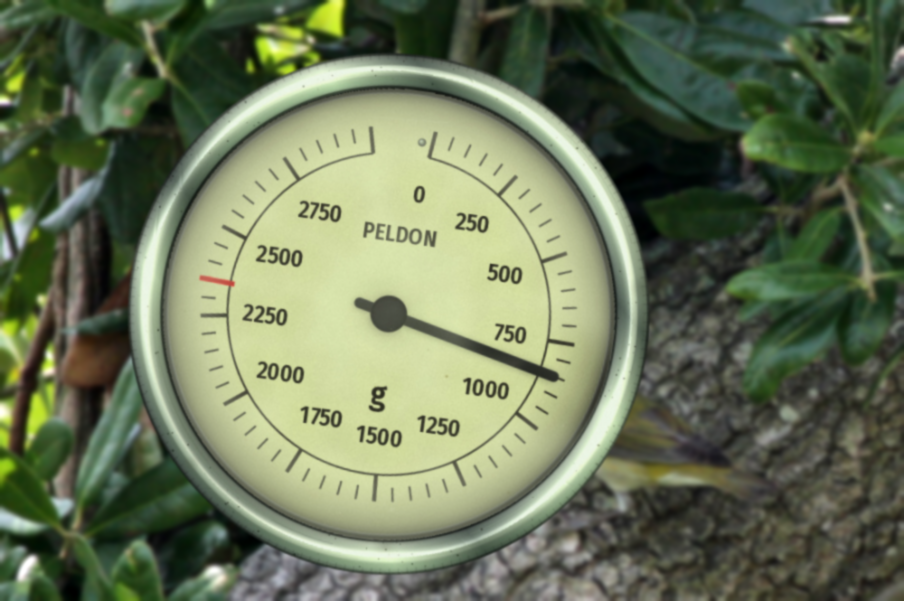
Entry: 850 g
